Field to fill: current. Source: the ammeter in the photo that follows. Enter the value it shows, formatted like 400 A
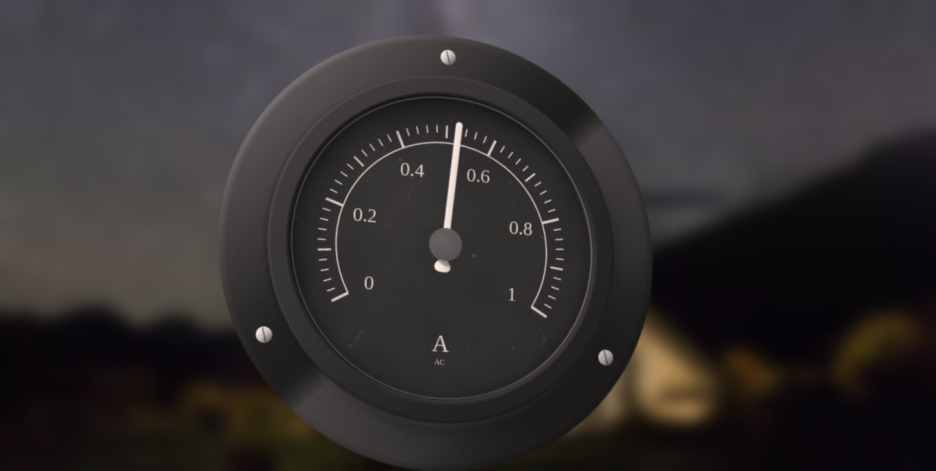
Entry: 0.52 A
